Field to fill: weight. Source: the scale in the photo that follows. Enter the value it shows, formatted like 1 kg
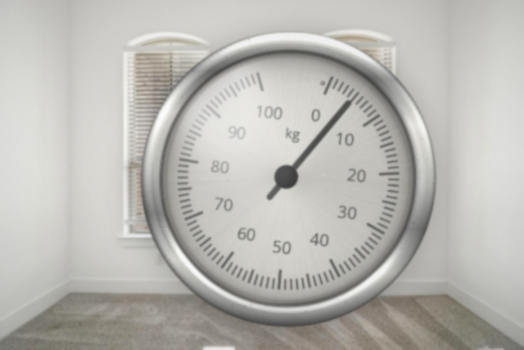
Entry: 5 kg
